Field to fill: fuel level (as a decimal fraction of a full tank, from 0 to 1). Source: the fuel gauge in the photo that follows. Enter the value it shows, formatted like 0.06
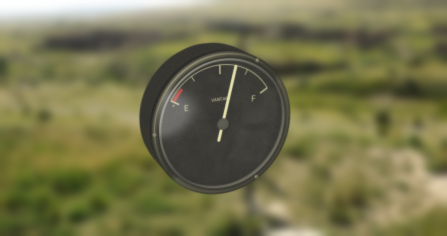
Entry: 0.625
